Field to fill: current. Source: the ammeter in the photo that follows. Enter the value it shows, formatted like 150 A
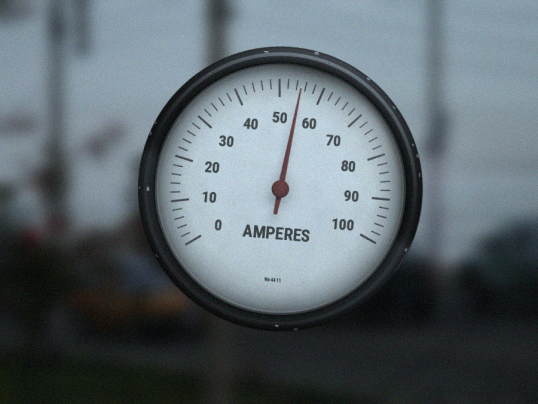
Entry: 55 A
